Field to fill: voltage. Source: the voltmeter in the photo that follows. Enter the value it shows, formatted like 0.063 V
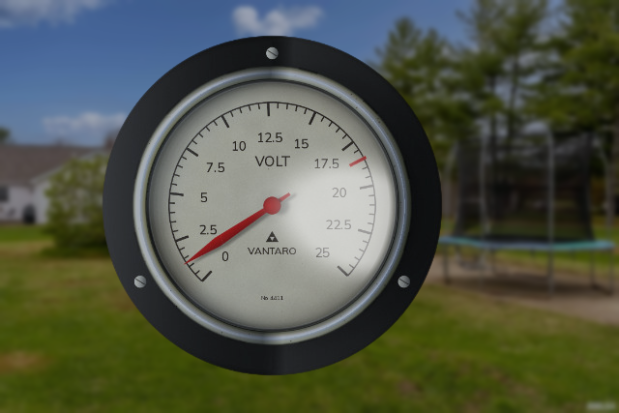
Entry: 1.25 V
